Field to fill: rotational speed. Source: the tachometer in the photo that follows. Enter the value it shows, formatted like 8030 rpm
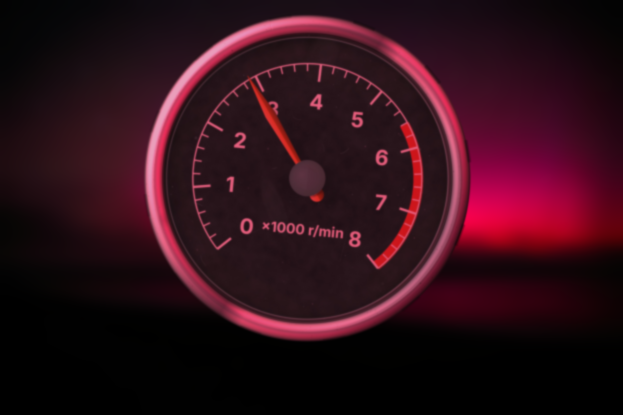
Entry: 2900 rpm
